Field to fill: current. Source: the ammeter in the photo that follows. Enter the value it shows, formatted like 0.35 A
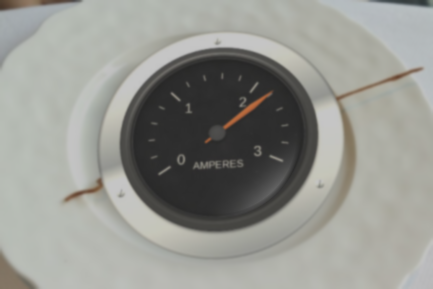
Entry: 2.2 A
